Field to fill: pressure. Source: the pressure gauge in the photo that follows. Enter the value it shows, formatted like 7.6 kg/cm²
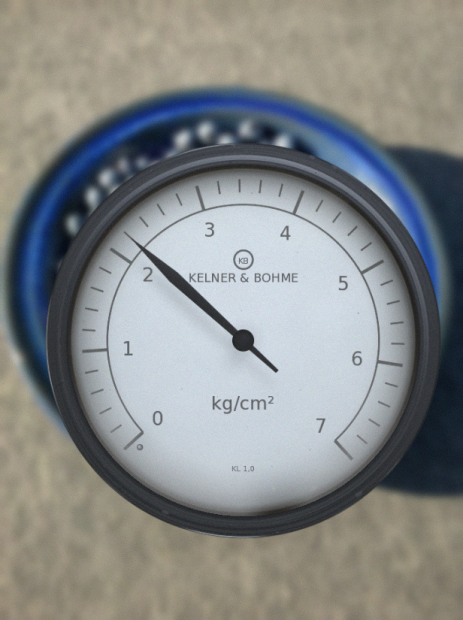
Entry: 2.2 kg/cm²
